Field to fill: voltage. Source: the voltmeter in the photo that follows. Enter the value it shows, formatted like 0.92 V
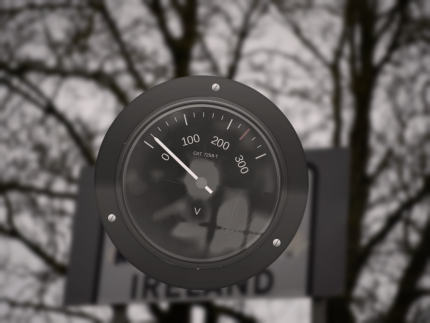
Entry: 20 V
